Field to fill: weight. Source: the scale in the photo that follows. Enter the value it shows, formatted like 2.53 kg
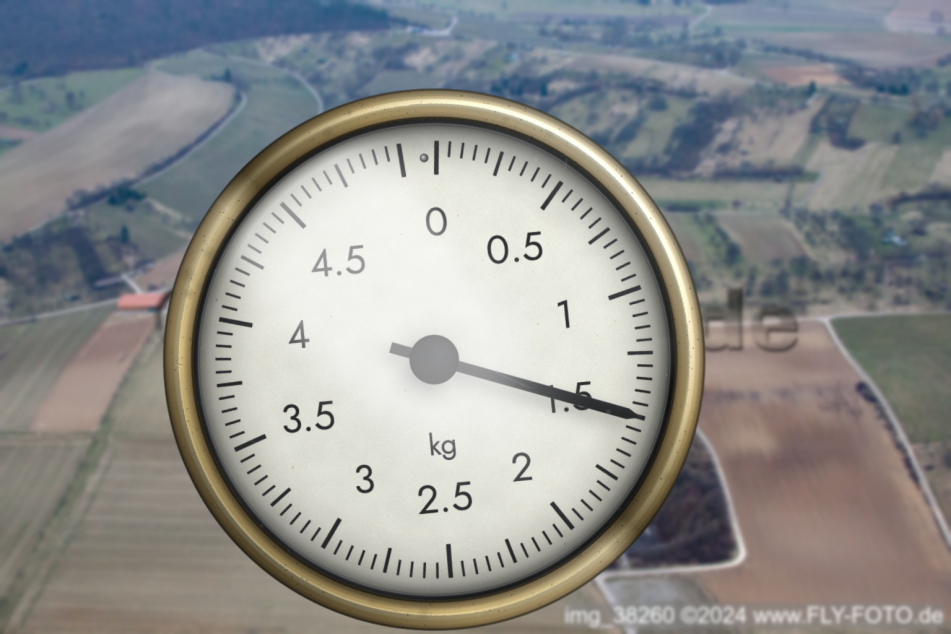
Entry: 1.5 kg
